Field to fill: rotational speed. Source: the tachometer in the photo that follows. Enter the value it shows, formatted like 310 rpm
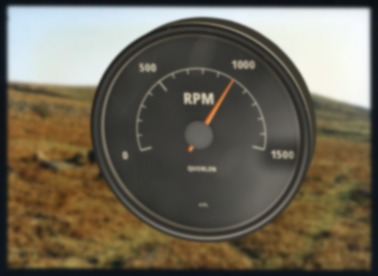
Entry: 1000 rpm
